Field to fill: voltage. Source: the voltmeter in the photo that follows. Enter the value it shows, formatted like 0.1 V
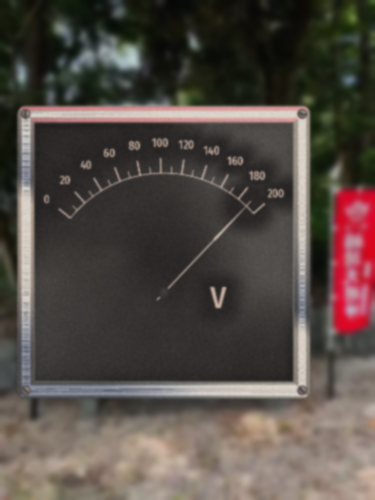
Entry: 190 V
